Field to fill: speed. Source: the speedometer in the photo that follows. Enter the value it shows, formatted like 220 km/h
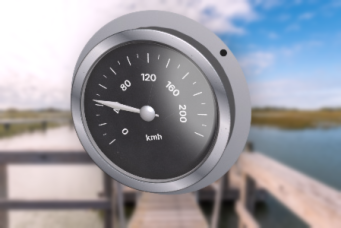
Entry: 45 km/h
